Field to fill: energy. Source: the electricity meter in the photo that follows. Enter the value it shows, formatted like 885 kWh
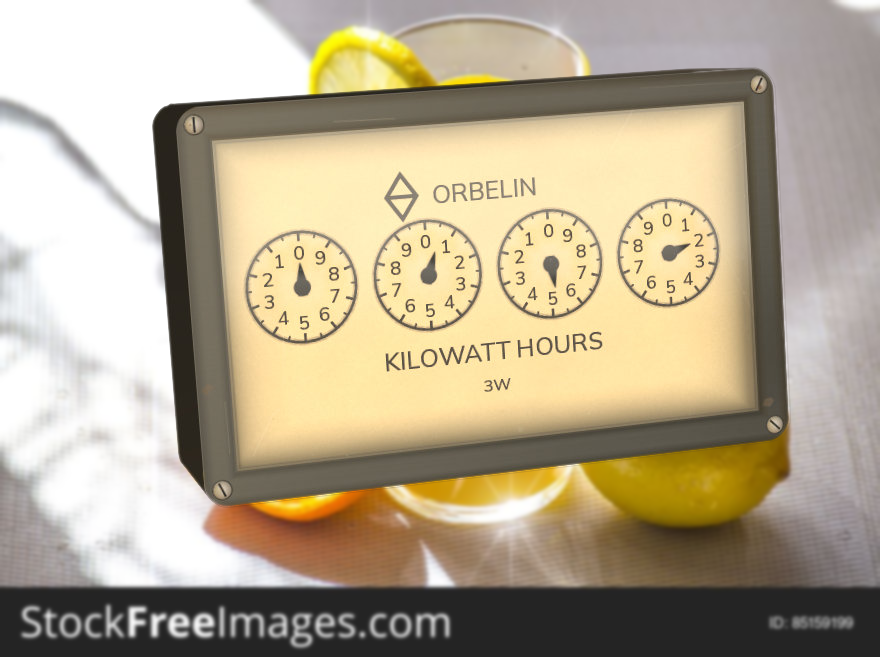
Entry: 52 kWh
